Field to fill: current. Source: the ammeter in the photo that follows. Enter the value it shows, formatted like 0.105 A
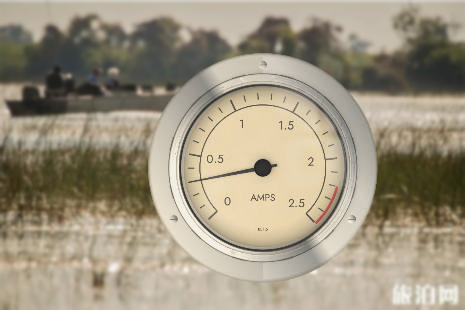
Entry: 0.3 A
